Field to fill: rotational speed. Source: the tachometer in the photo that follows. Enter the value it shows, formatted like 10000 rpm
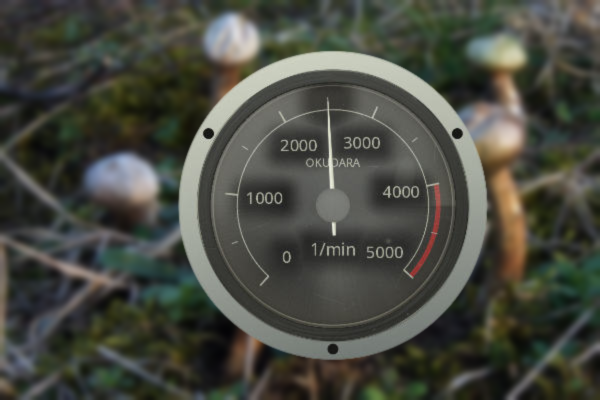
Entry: 2500 rpm
